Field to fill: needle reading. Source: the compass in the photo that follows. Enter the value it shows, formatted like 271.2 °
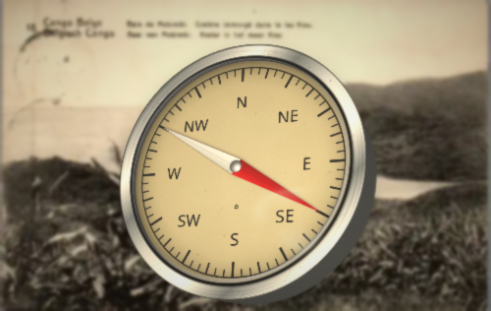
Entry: 120 °
